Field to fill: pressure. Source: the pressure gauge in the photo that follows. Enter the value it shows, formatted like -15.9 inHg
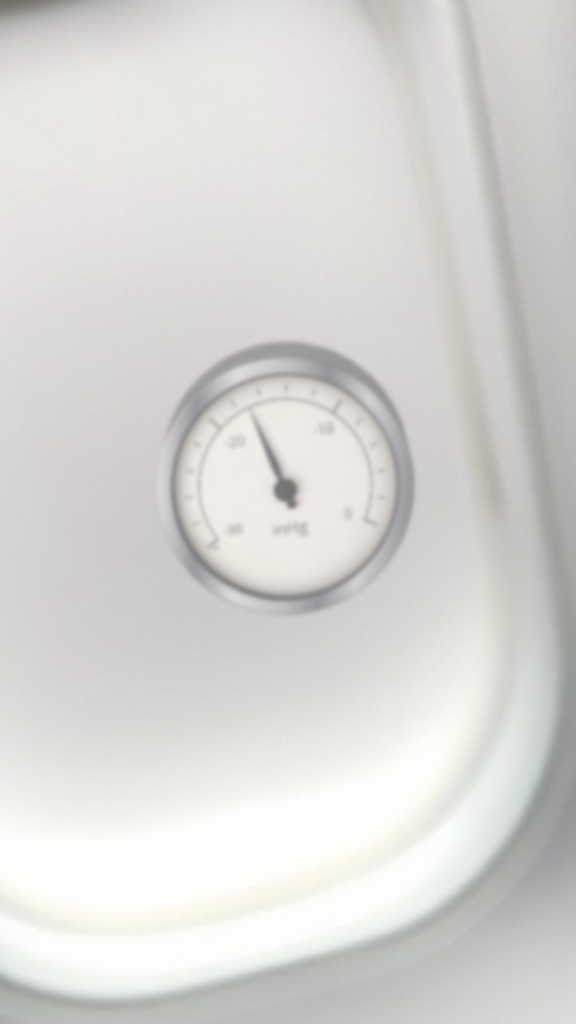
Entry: -17 inHg
